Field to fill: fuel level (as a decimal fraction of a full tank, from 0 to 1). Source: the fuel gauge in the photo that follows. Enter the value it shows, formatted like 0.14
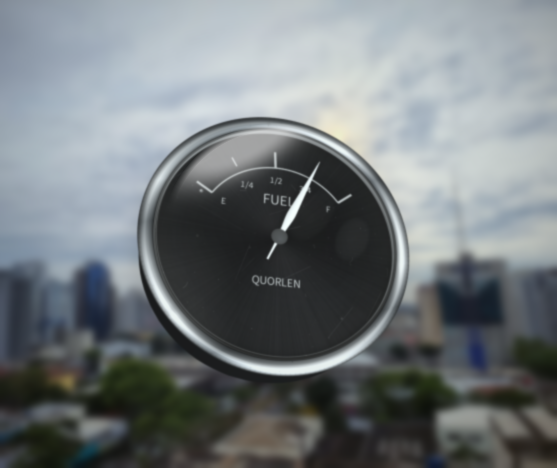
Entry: 0.75
